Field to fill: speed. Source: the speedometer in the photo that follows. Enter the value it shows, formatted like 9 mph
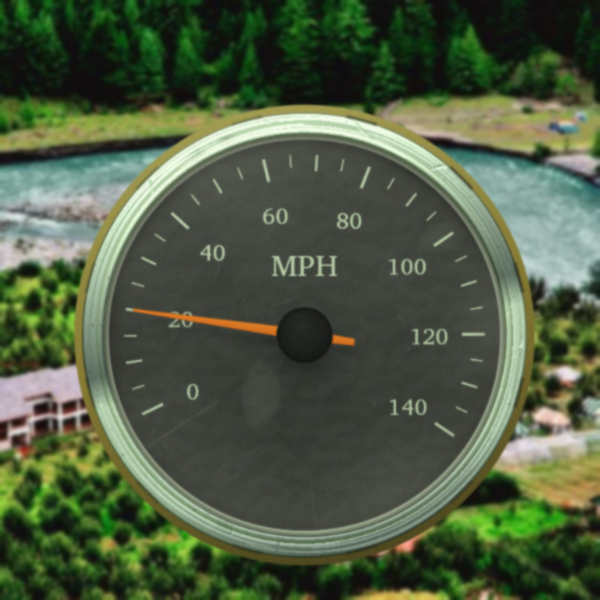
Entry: 20 mph
